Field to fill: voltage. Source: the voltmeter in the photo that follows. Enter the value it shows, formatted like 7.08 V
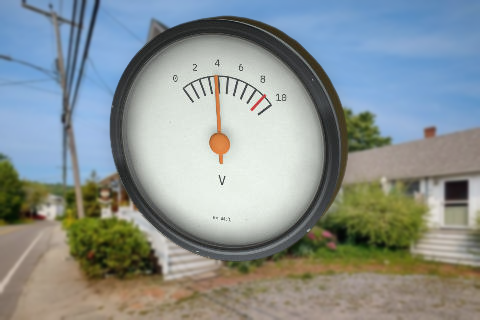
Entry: 4 V
